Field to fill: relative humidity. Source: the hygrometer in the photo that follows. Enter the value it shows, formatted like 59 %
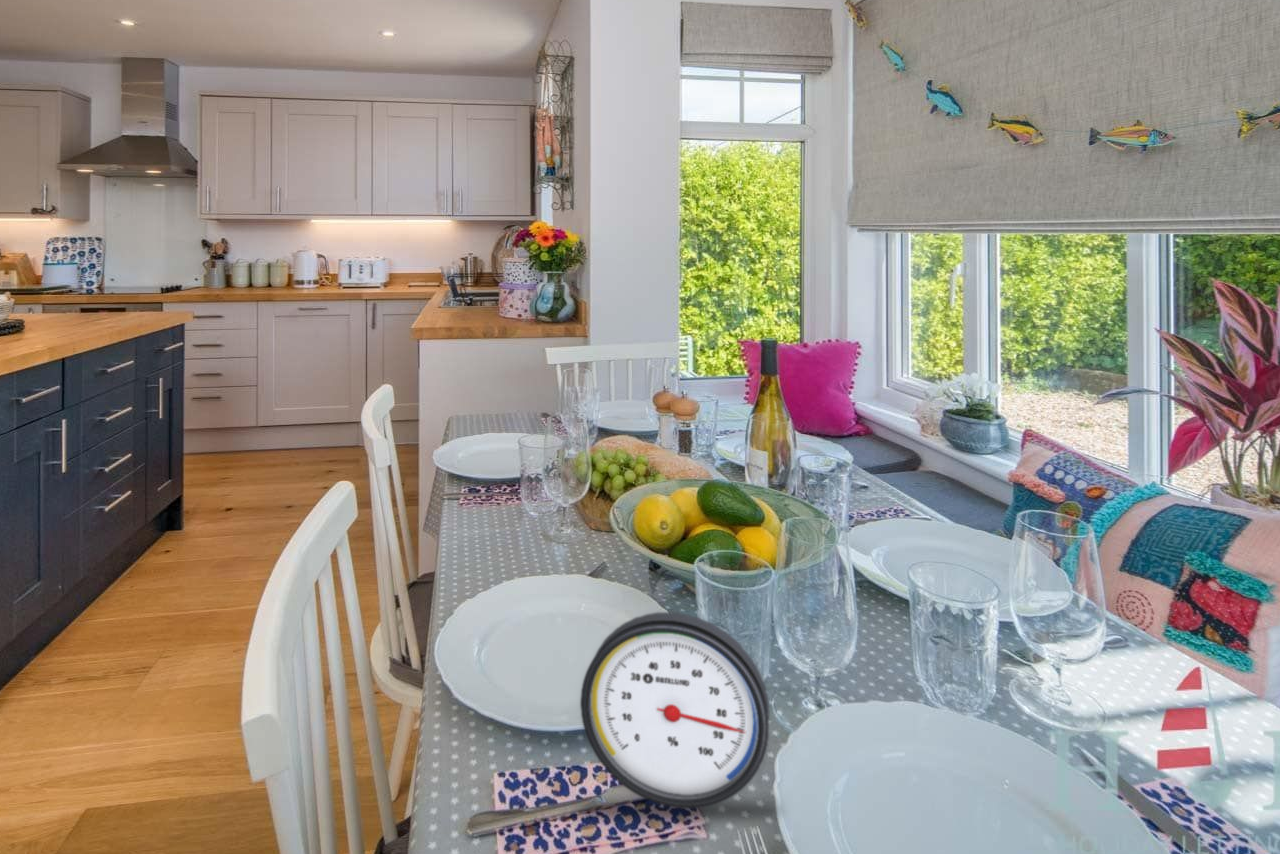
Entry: 85 %
